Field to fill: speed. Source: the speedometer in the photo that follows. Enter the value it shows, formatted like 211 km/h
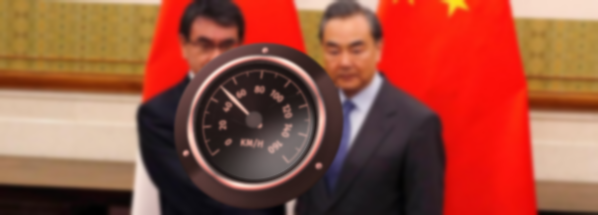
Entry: 50 km/h
